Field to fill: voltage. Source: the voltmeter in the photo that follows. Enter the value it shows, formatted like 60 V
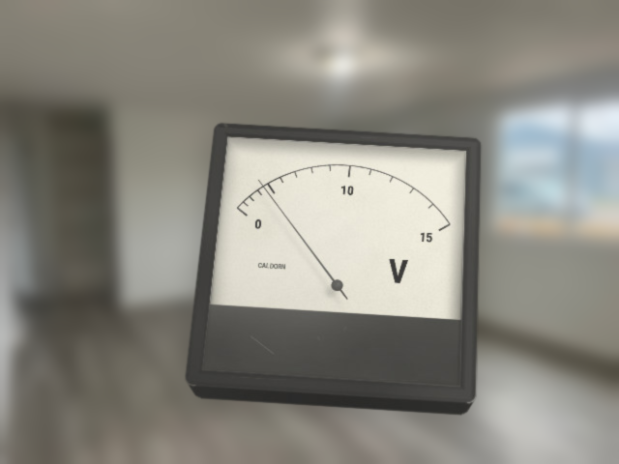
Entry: 4.5 V
